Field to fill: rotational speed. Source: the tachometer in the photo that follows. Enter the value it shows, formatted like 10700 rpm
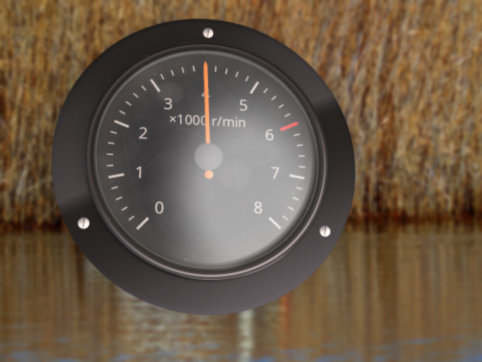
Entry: 4000 rpm
